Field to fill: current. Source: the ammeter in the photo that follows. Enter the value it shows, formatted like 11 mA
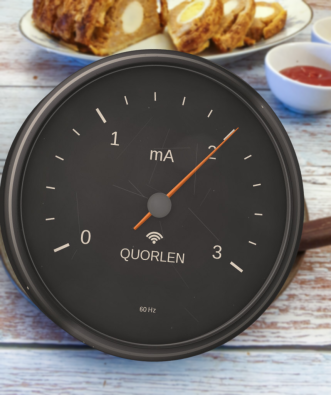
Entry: 2 mA
